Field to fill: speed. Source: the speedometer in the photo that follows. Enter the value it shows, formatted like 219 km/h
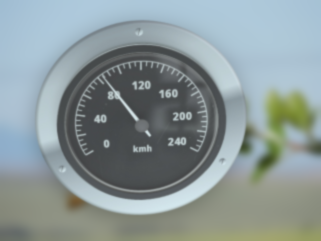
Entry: 85 km/h
